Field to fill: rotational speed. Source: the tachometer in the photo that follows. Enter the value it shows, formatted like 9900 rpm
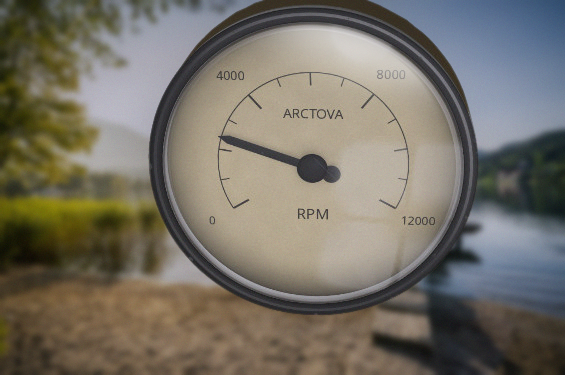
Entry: 2500 rpm
